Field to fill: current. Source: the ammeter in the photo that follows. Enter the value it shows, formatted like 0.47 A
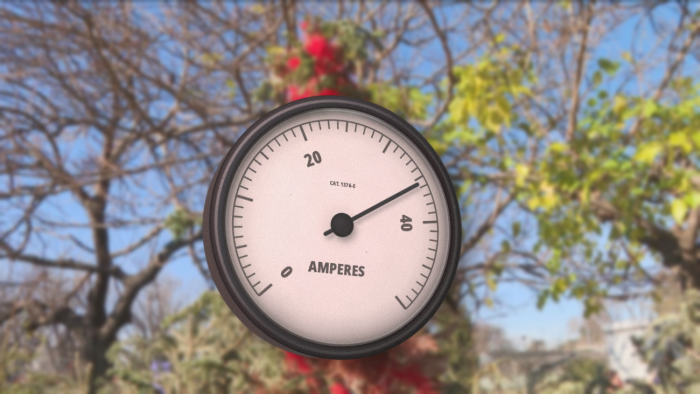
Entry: 35.5 A
